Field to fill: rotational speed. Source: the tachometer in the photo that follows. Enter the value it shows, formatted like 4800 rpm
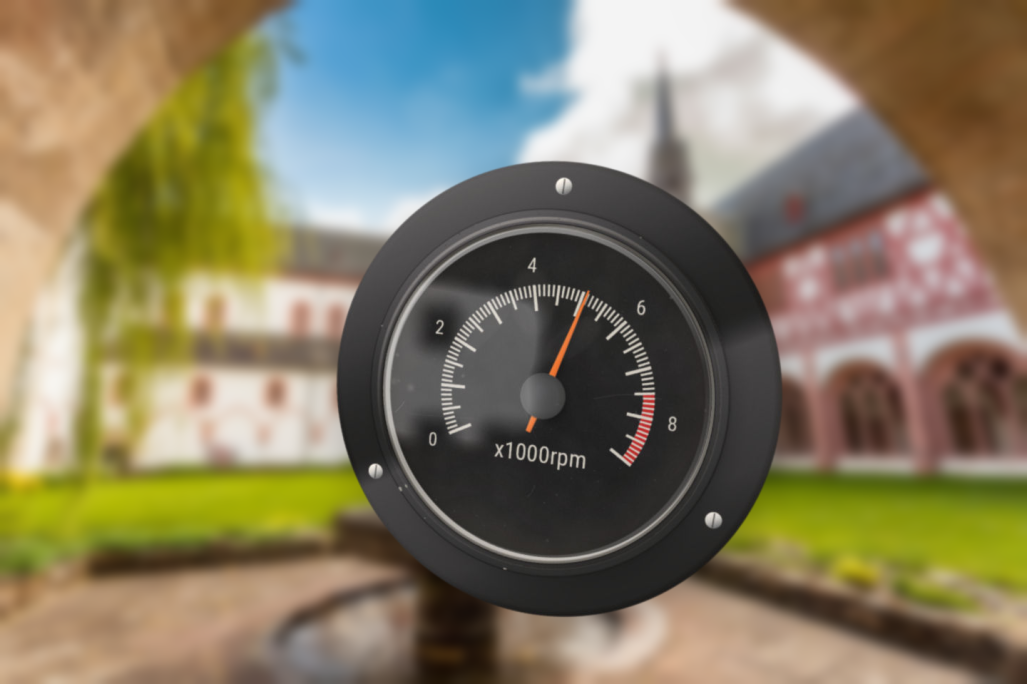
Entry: 5100 rpm
